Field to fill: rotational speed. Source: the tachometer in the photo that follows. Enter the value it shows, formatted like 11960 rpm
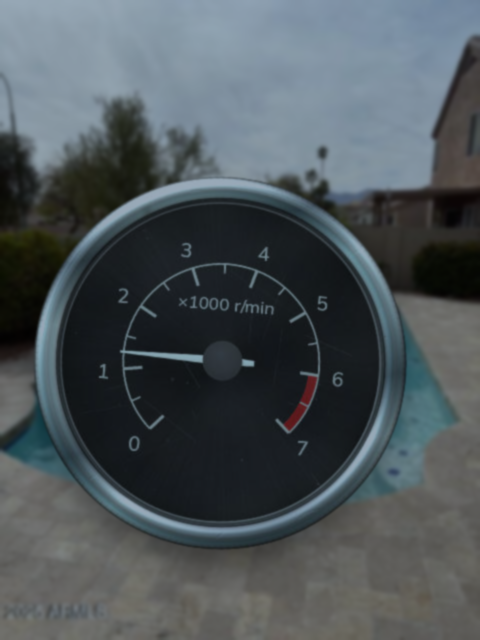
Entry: 1250 rpm
